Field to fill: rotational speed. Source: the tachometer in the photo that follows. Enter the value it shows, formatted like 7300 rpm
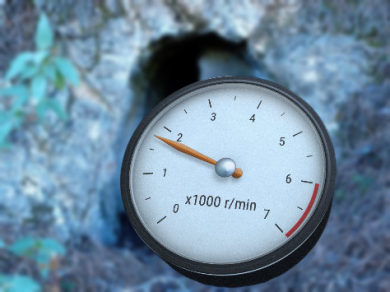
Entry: 1750 rpm
